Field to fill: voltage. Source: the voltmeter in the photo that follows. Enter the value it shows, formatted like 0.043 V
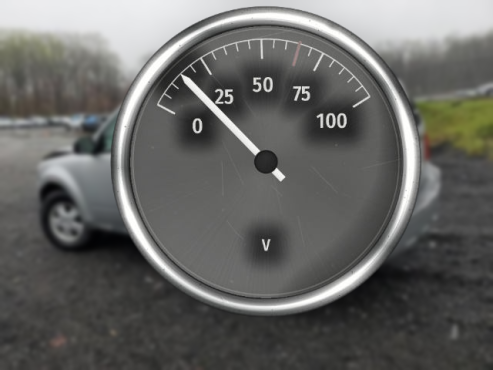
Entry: 15 V
